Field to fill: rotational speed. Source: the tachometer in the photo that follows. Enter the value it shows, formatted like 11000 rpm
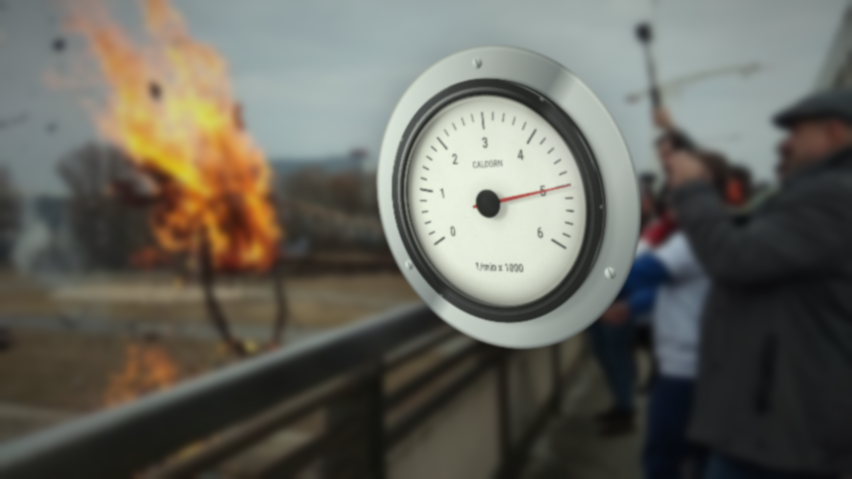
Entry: 5000 rpm
